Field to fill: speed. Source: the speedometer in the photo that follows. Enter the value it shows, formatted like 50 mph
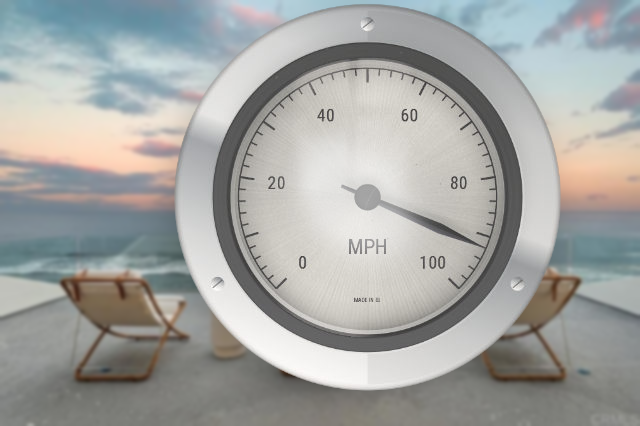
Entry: 92 mph
